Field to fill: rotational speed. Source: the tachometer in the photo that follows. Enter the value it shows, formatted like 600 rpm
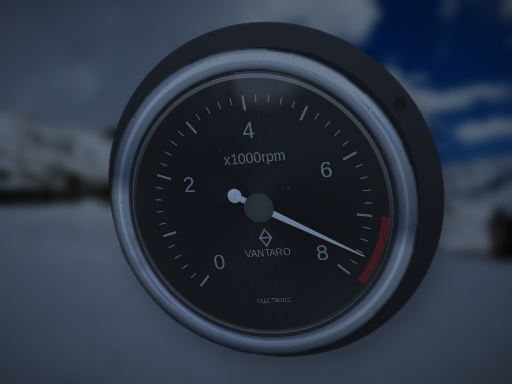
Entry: 7600 rpm
